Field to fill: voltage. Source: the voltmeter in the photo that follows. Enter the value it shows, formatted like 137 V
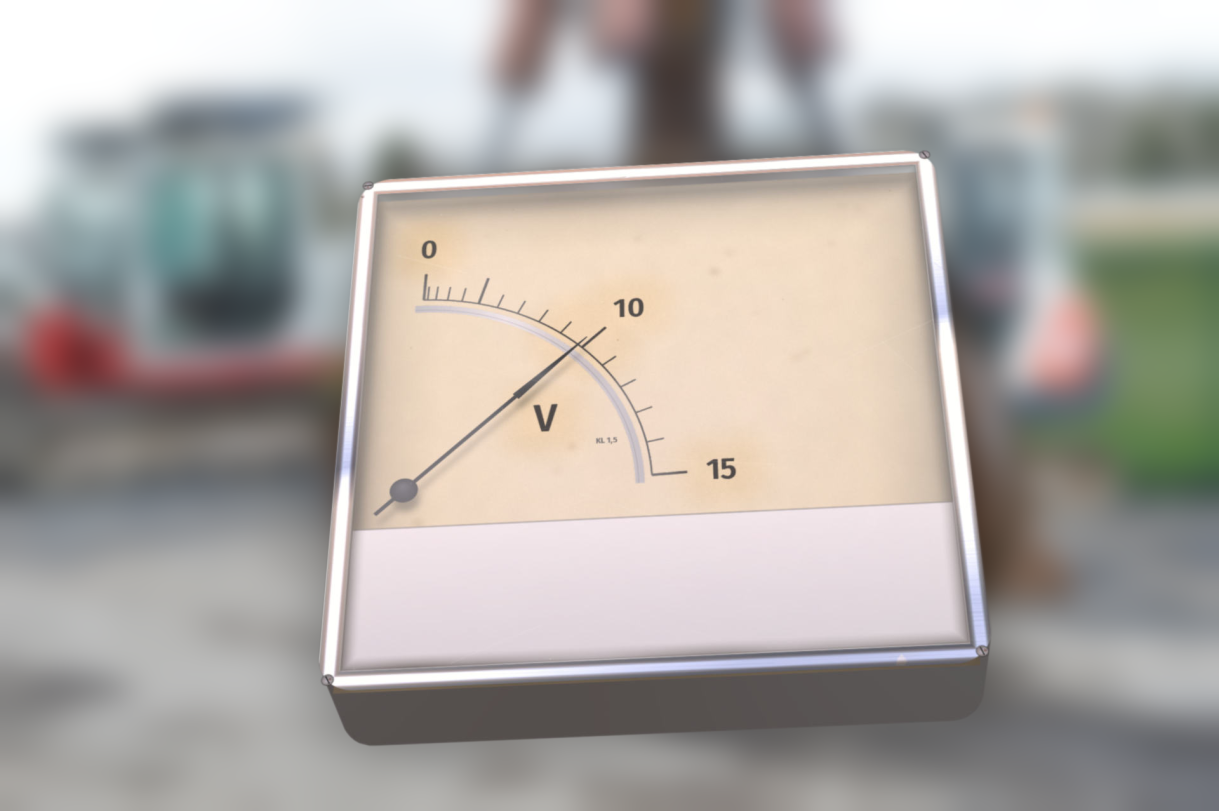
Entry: 10 V
